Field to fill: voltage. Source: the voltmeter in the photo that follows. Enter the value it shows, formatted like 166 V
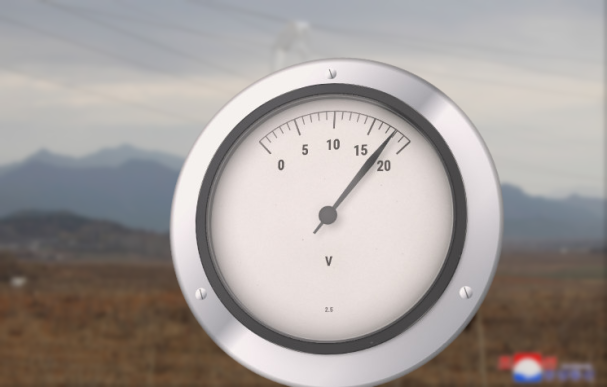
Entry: 18 V
